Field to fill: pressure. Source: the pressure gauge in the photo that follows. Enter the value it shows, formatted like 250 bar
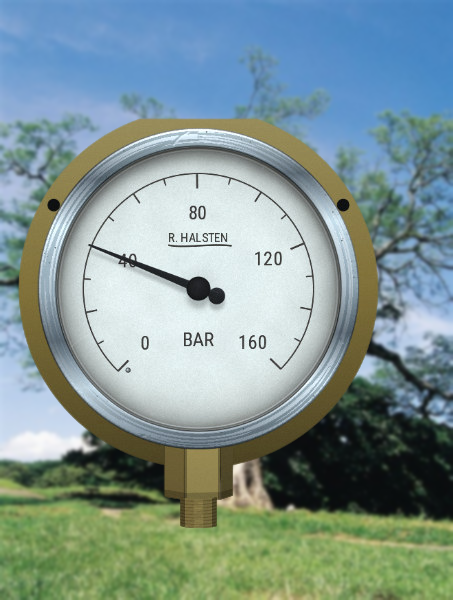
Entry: 40 bar
